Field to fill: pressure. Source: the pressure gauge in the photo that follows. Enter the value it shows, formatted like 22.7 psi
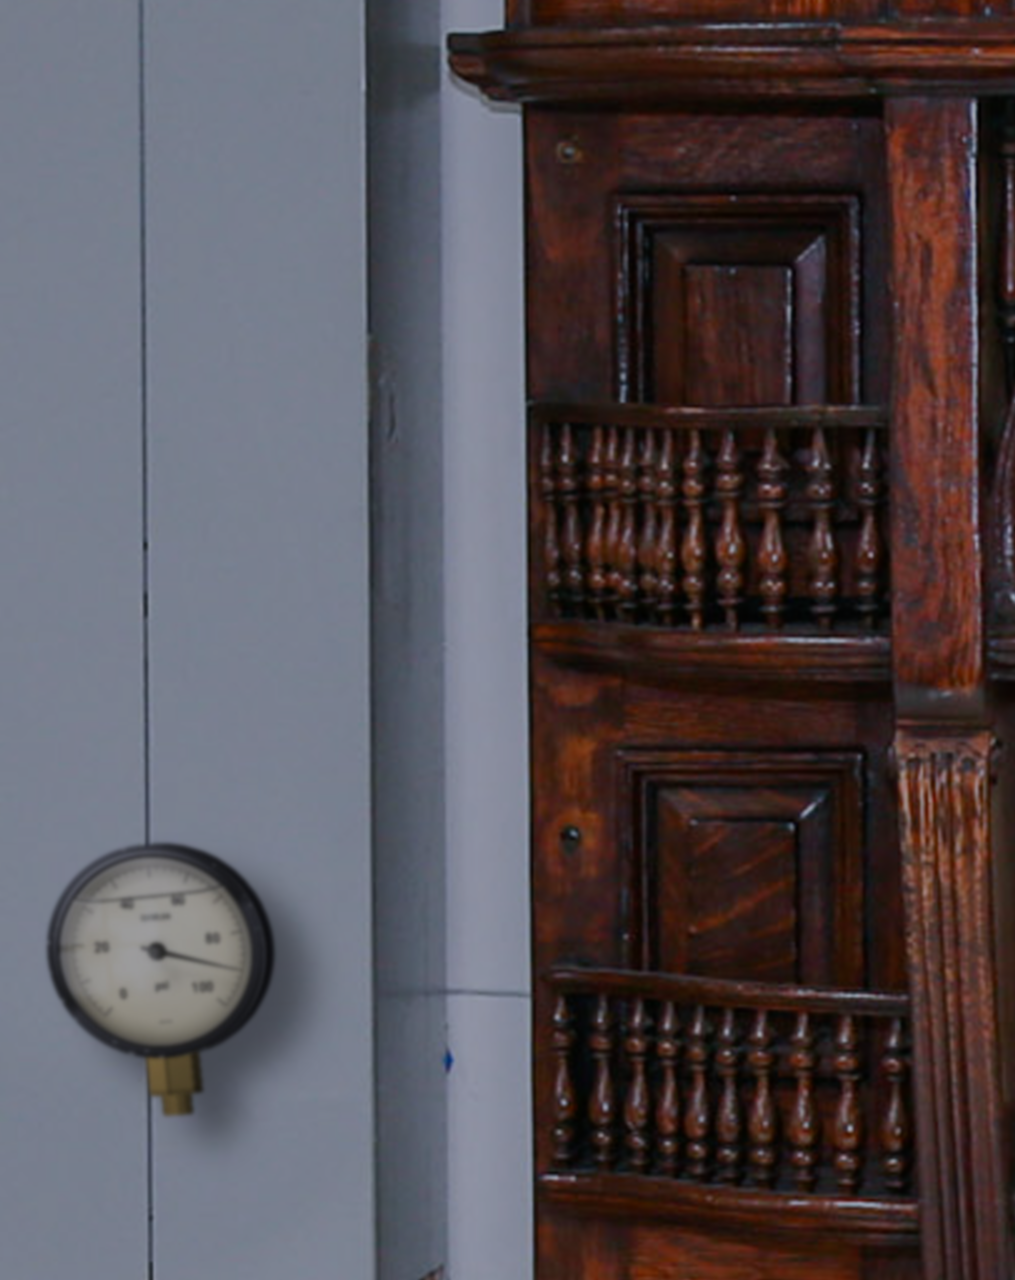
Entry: 90 psi
